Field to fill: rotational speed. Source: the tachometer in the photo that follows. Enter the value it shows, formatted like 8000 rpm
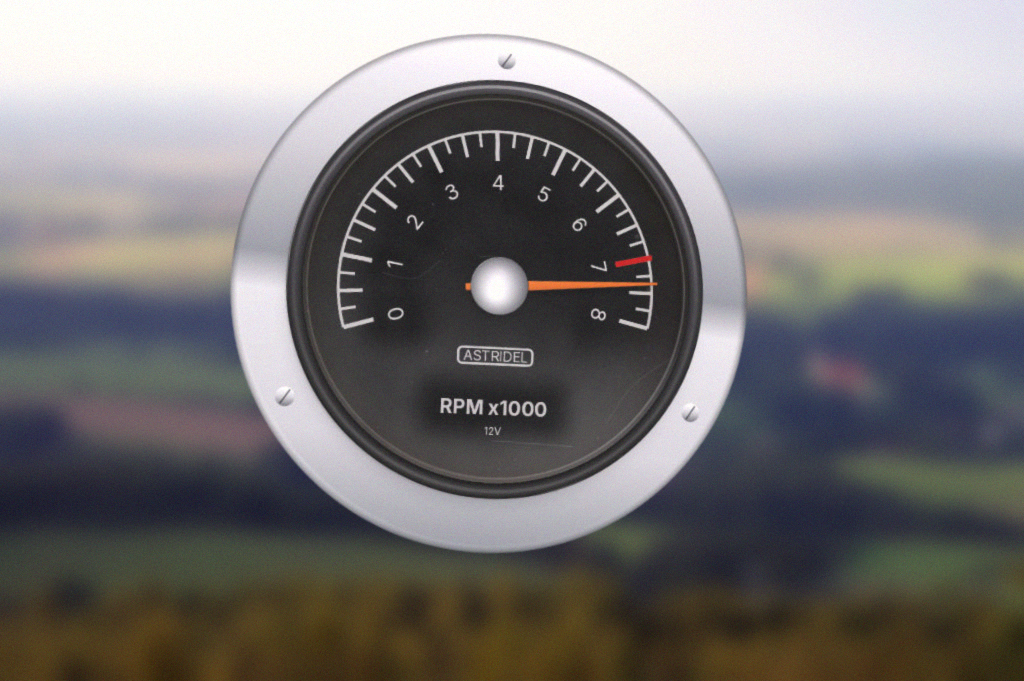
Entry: 7375 rpm
